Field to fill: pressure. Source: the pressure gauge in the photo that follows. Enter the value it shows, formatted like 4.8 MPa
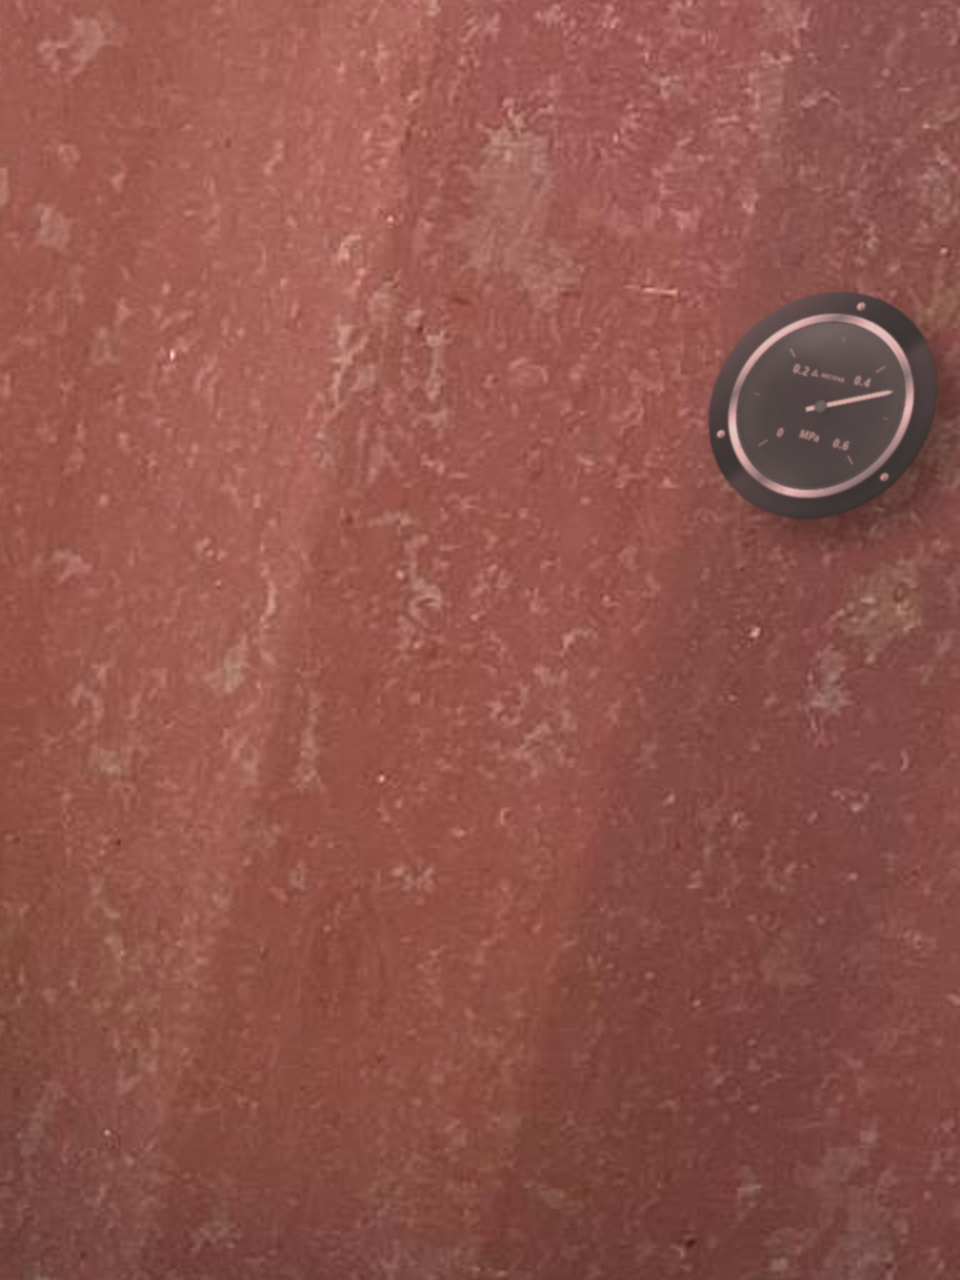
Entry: 0.45 MPa
